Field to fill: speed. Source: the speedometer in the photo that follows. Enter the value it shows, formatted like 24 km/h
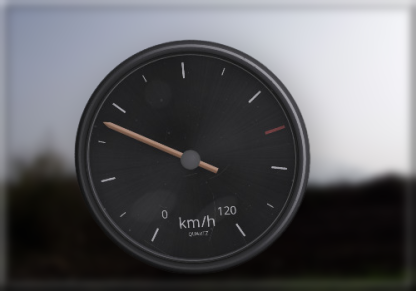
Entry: 35 km/h
